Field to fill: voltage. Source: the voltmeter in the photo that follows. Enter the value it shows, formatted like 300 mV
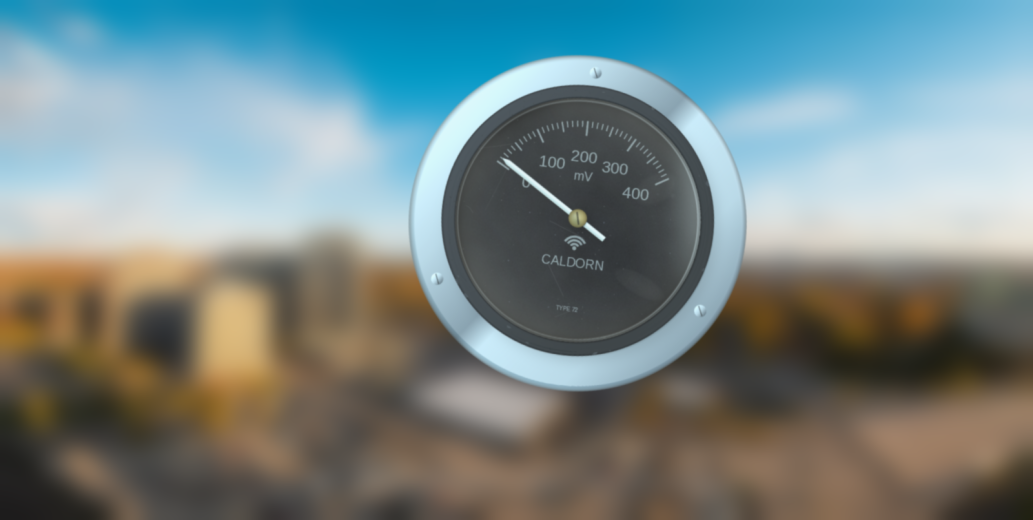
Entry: 10 mV
